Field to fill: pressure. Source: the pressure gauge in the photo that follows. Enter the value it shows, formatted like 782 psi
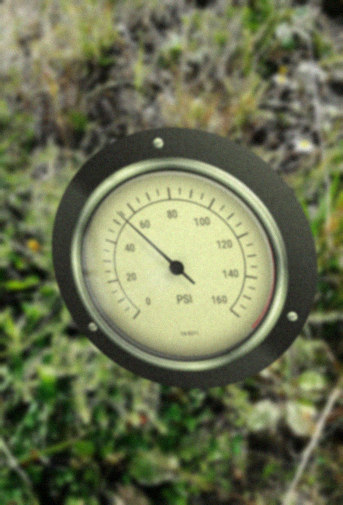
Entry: 55 psi
